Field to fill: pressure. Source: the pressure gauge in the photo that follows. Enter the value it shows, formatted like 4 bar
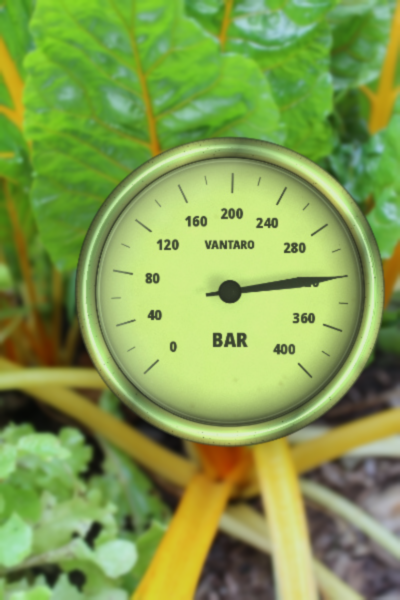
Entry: 320 bar
